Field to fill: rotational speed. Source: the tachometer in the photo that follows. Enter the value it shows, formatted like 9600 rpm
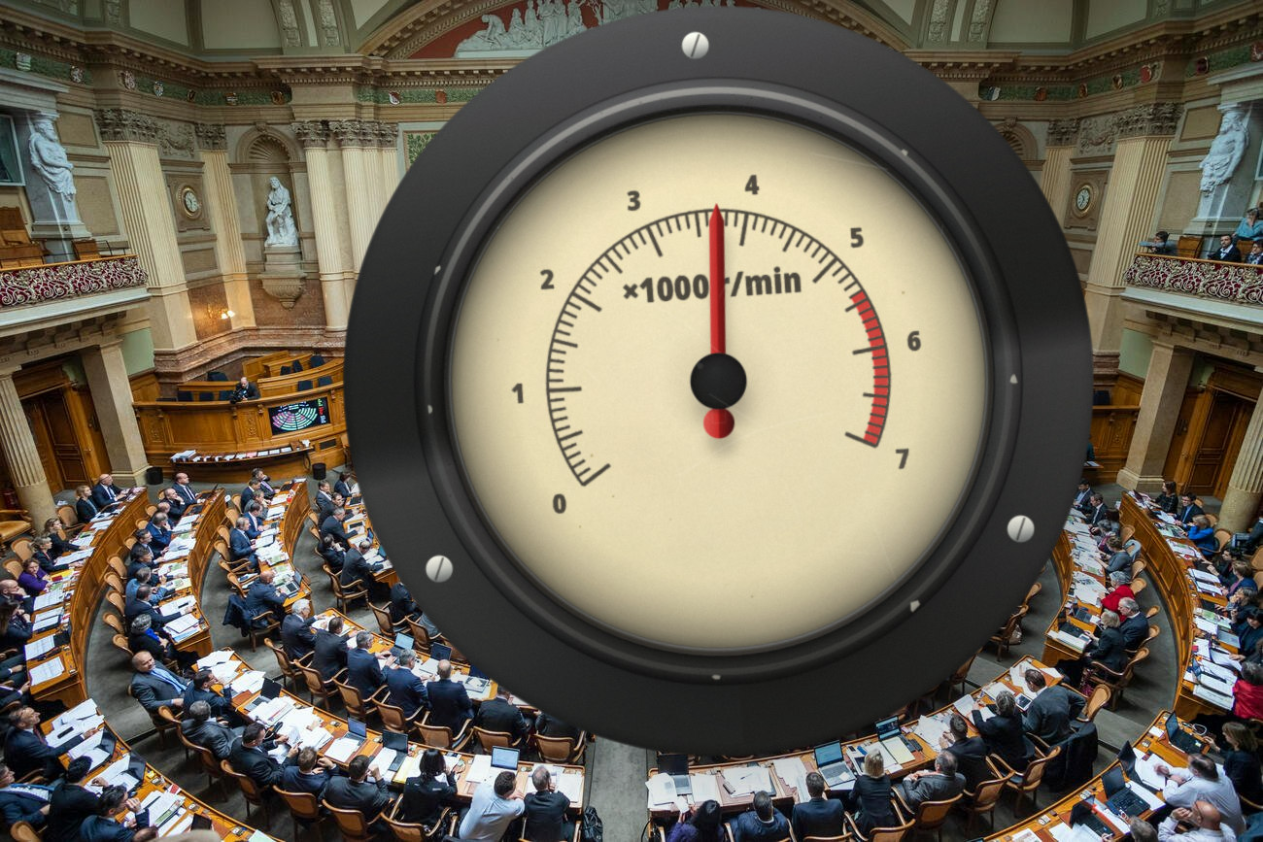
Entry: 3700 rpm
